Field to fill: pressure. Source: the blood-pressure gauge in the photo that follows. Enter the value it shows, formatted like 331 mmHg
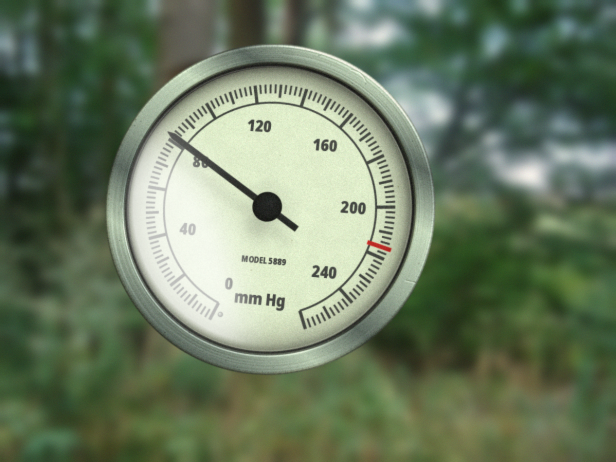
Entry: 82 mmHg
